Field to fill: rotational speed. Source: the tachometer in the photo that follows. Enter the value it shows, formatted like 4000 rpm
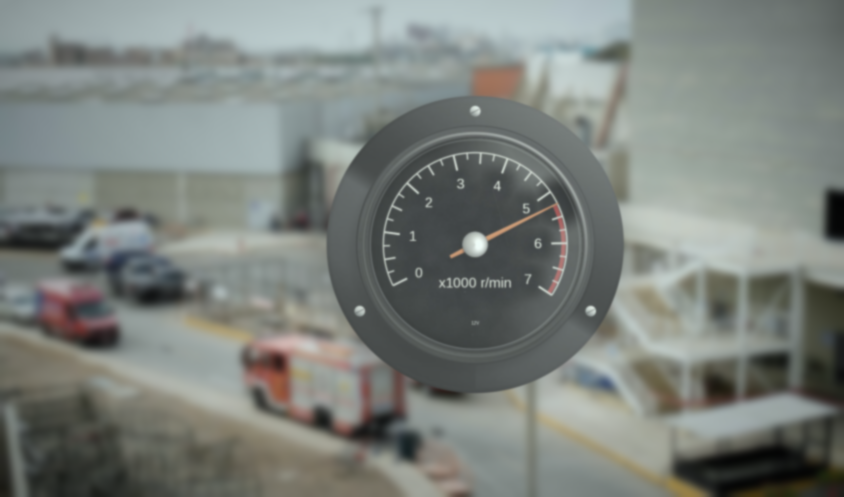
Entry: 5250 rpm
